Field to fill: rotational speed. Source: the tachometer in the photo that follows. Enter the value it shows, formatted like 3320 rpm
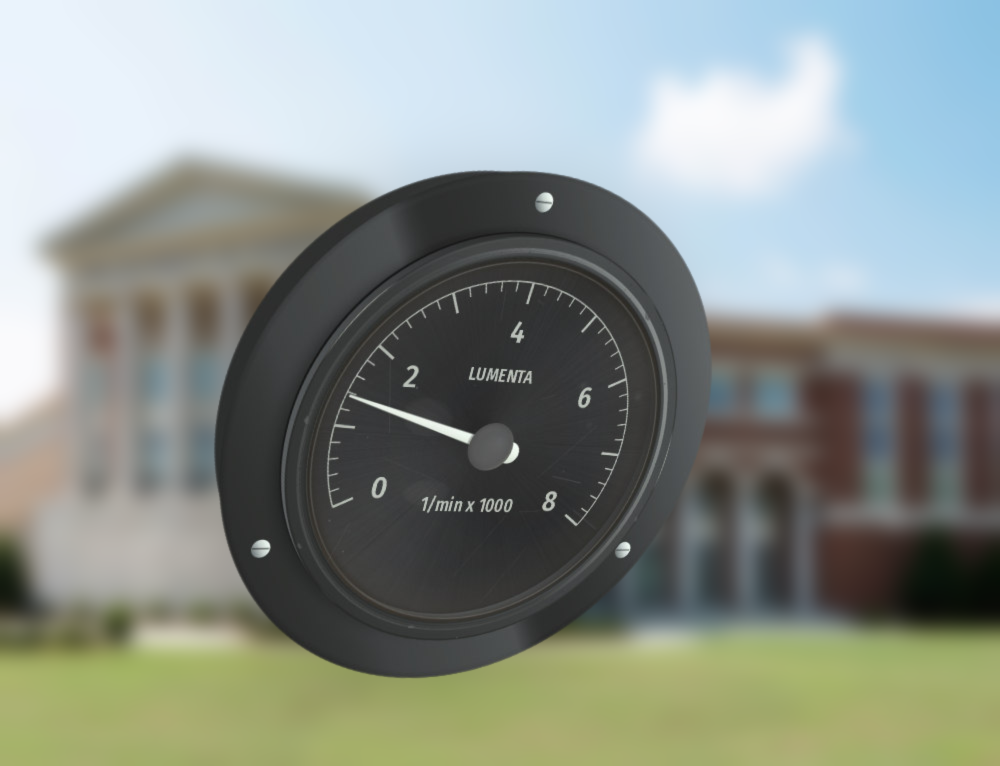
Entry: 1400 rpm
